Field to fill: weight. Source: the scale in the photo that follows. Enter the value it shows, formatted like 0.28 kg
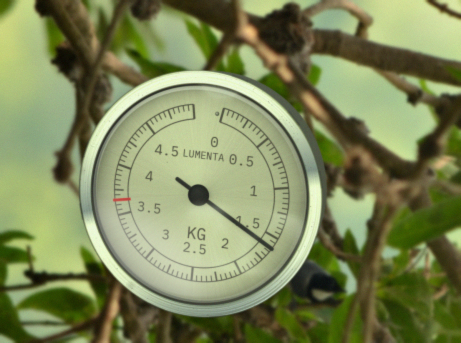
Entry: 1.6 kg
